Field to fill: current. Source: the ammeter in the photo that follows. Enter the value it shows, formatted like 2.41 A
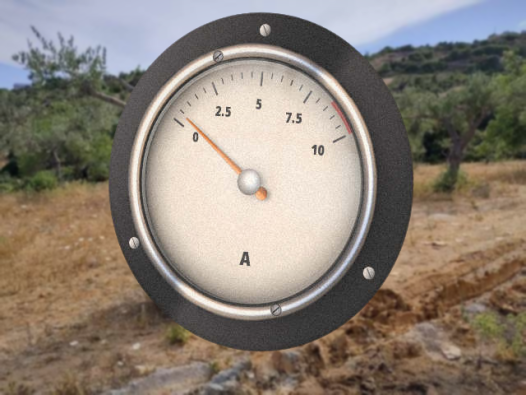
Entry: 0.5 A
